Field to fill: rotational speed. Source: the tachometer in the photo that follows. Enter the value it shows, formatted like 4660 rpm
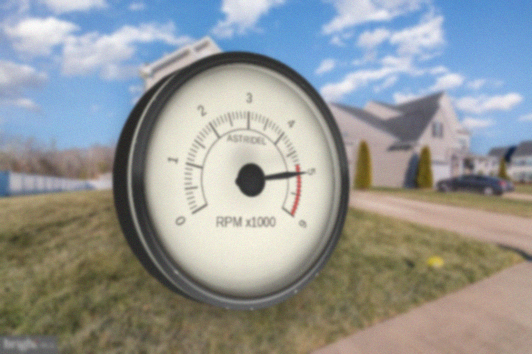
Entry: 5000 rpm
